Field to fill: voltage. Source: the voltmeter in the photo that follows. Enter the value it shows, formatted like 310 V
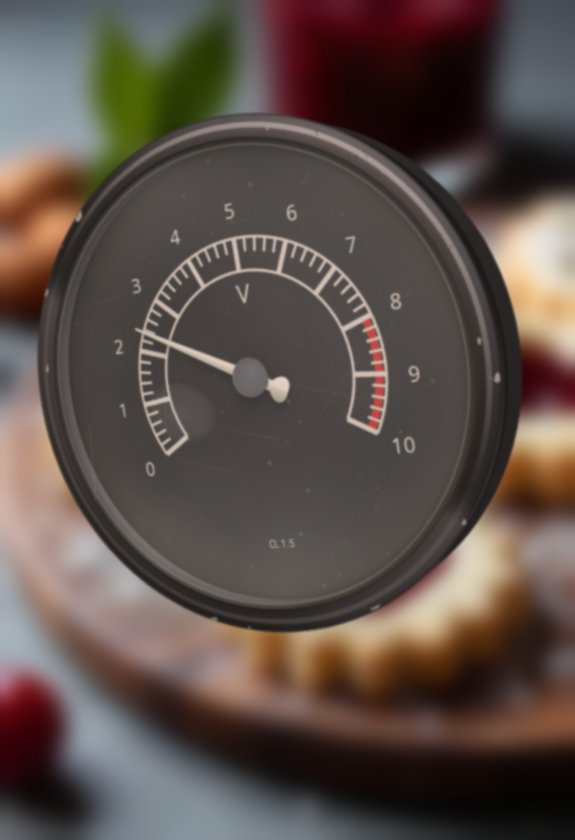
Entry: 2.4 V
